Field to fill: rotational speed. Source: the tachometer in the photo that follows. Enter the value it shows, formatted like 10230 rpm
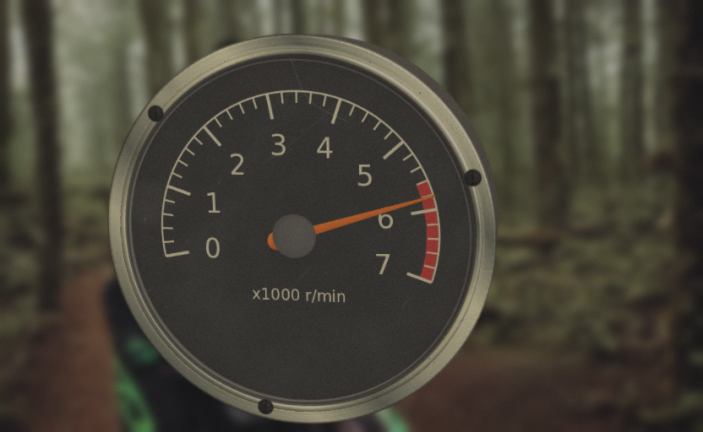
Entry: 5800 rpm
